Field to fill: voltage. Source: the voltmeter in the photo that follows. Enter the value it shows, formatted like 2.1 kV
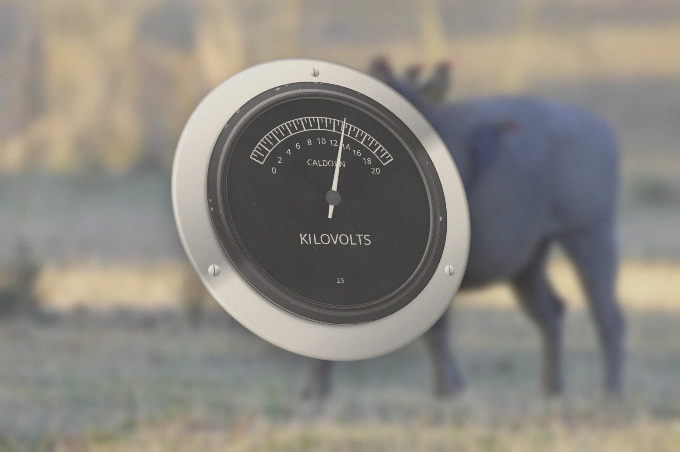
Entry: 13 kV
